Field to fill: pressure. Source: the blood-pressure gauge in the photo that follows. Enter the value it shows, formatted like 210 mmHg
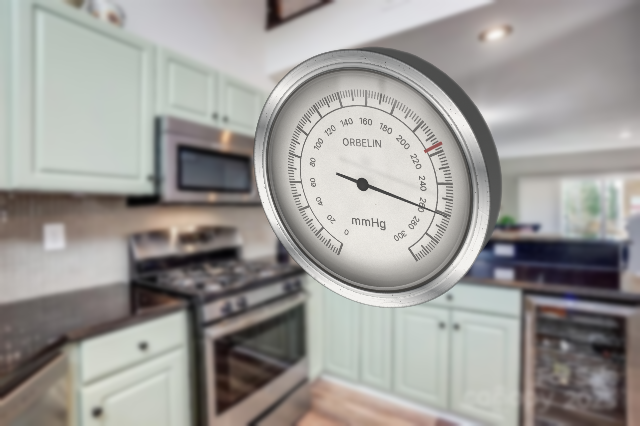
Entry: 260 mmHg
